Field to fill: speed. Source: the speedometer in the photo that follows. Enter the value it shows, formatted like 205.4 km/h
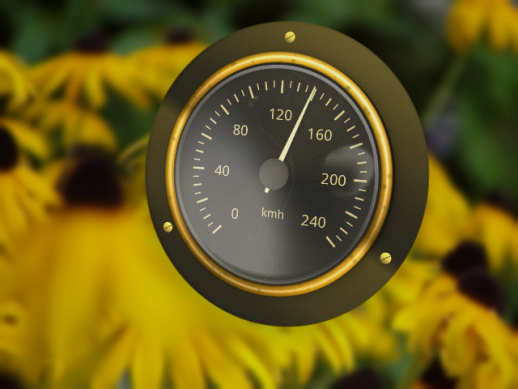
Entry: 140 km/h
